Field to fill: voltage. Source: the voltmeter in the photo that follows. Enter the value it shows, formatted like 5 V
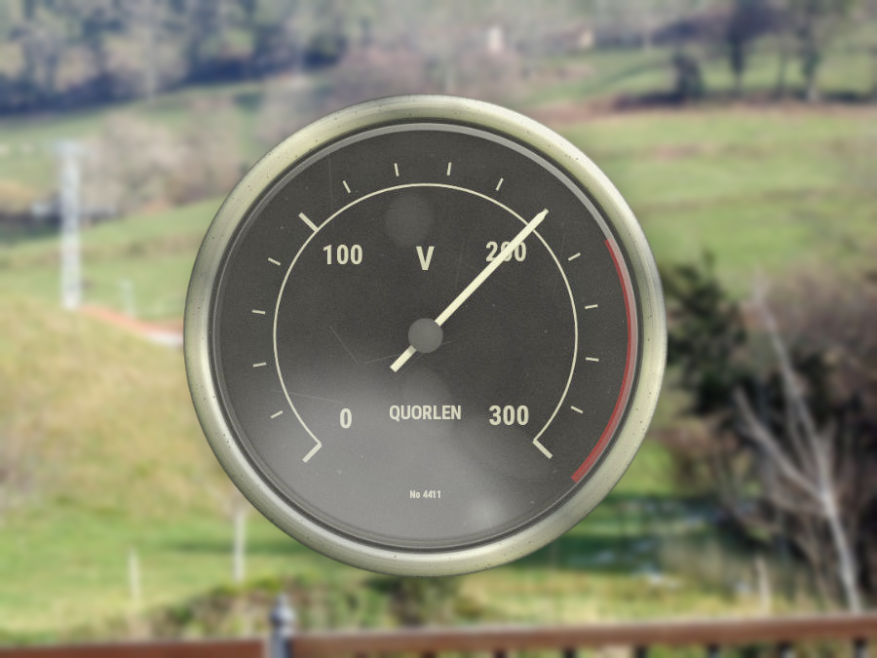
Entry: 200 V
